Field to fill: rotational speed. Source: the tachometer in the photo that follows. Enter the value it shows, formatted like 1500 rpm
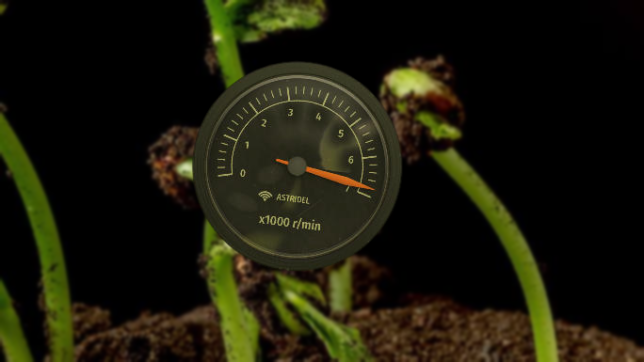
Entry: 6800 rpm
